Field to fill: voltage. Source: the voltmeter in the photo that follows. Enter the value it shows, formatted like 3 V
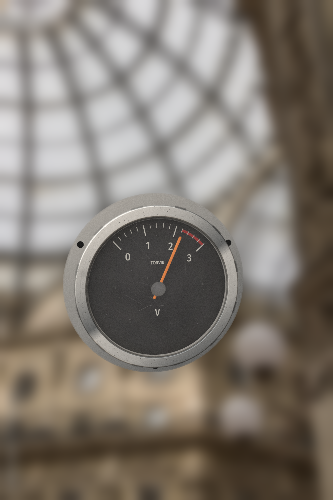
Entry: 2.2 V
